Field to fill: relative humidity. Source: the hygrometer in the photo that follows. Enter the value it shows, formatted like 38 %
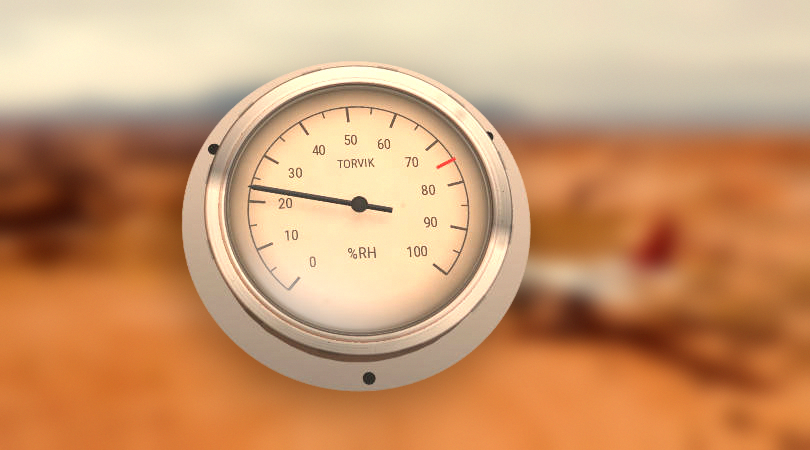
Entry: 22.5 %
